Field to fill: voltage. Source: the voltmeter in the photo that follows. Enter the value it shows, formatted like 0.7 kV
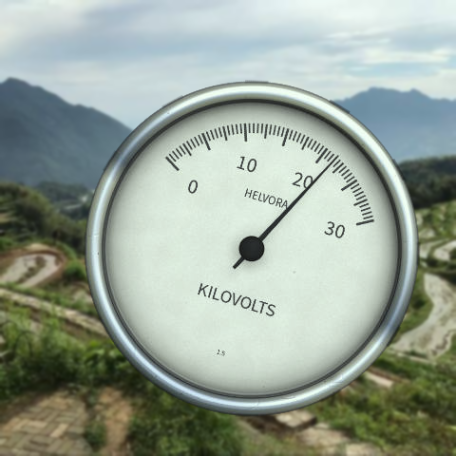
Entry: 21.5 kV
